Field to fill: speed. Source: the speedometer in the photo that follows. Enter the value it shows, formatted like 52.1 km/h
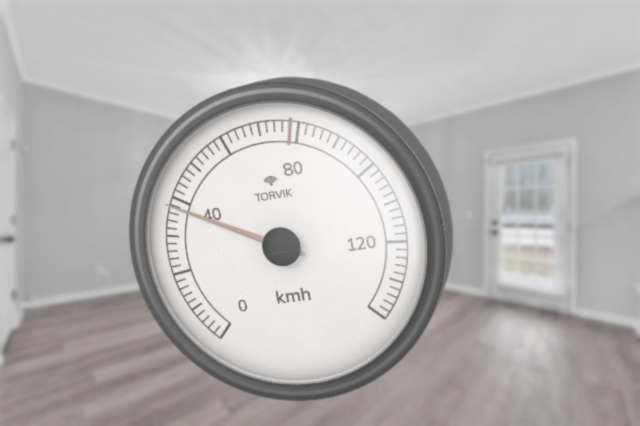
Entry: 38 km/h
